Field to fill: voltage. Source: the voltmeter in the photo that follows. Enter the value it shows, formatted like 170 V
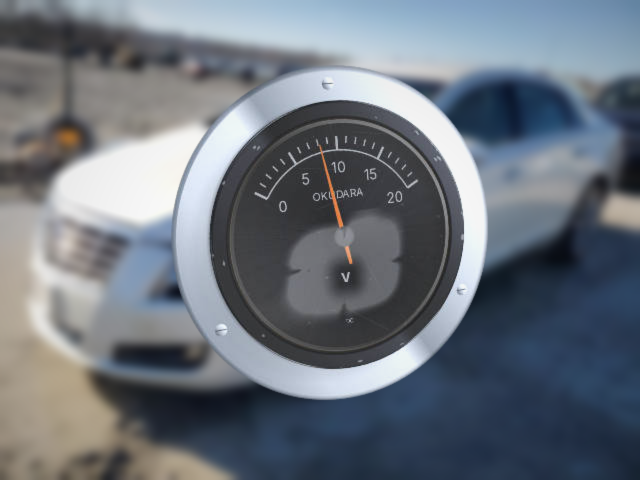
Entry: 8 V
